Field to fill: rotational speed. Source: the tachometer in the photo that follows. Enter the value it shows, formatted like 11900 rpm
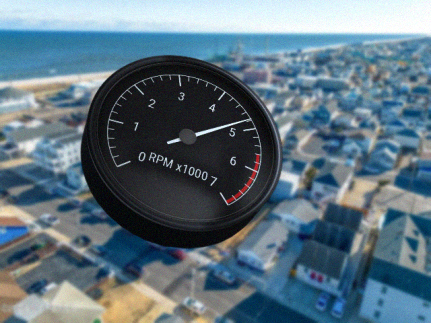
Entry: 4800 rpm
